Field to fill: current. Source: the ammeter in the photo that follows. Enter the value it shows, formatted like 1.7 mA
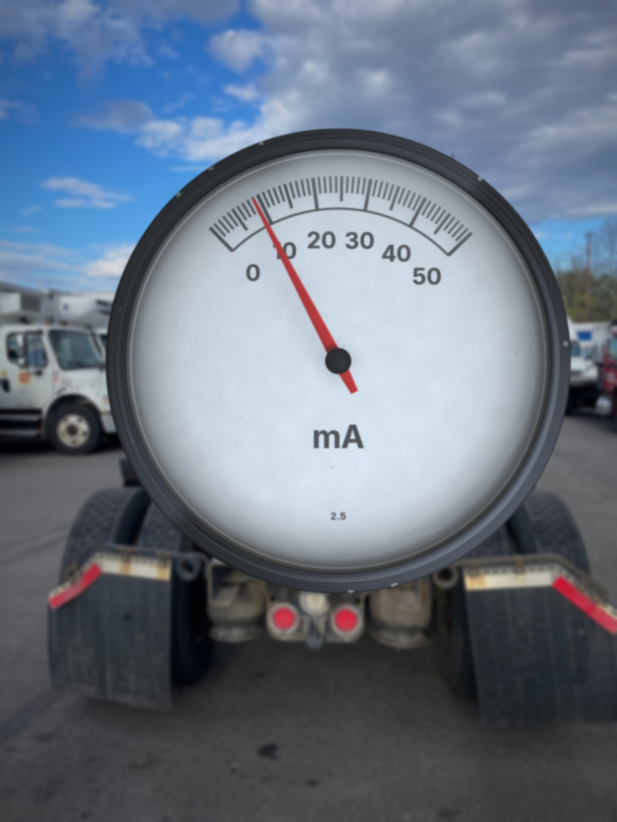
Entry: 9 mA
